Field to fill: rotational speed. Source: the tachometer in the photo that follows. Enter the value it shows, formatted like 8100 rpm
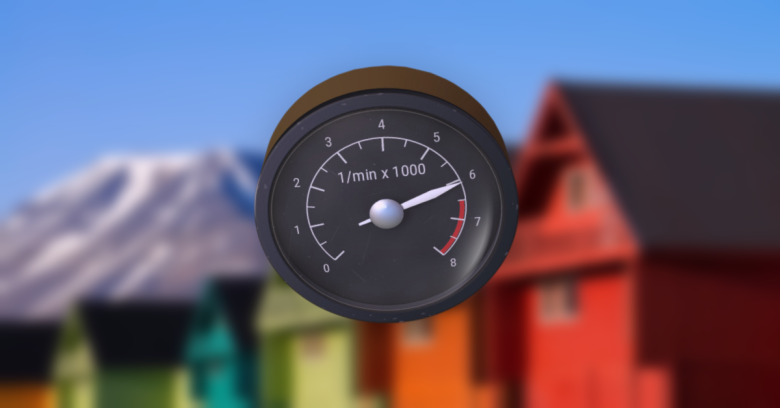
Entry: 6000 rpm
